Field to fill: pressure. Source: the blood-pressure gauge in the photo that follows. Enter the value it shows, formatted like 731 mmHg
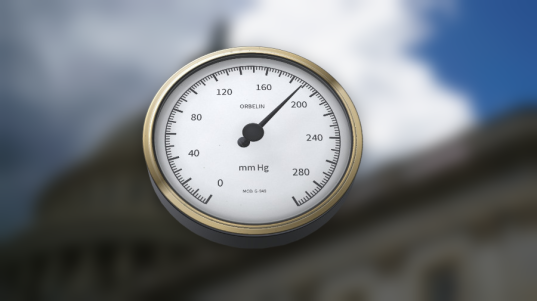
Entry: 190 mmHg
